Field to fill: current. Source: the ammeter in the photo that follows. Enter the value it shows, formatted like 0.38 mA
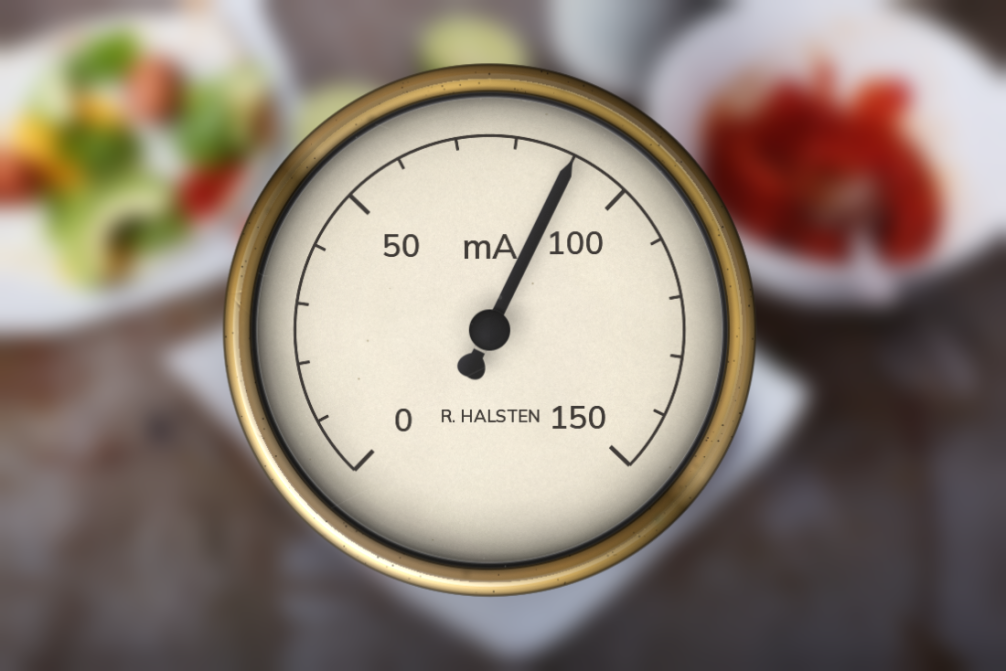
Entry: 90 mA
